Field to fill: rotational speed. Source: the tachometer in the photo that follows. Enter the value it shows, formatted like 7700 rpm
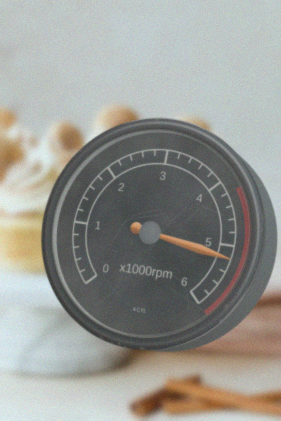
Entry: 5200 rpm
